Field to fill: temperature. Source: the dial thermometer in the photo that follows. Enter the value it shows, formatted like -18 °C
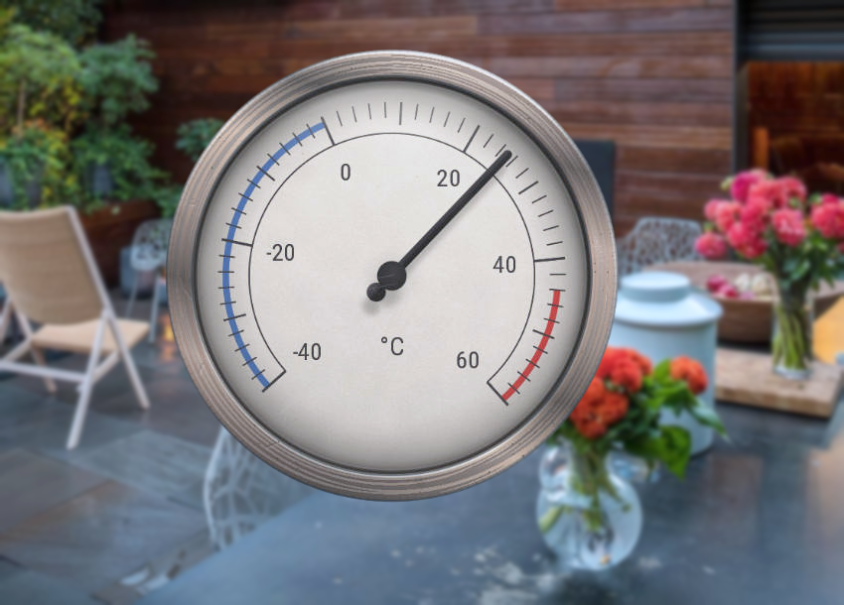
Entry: 25 °C
